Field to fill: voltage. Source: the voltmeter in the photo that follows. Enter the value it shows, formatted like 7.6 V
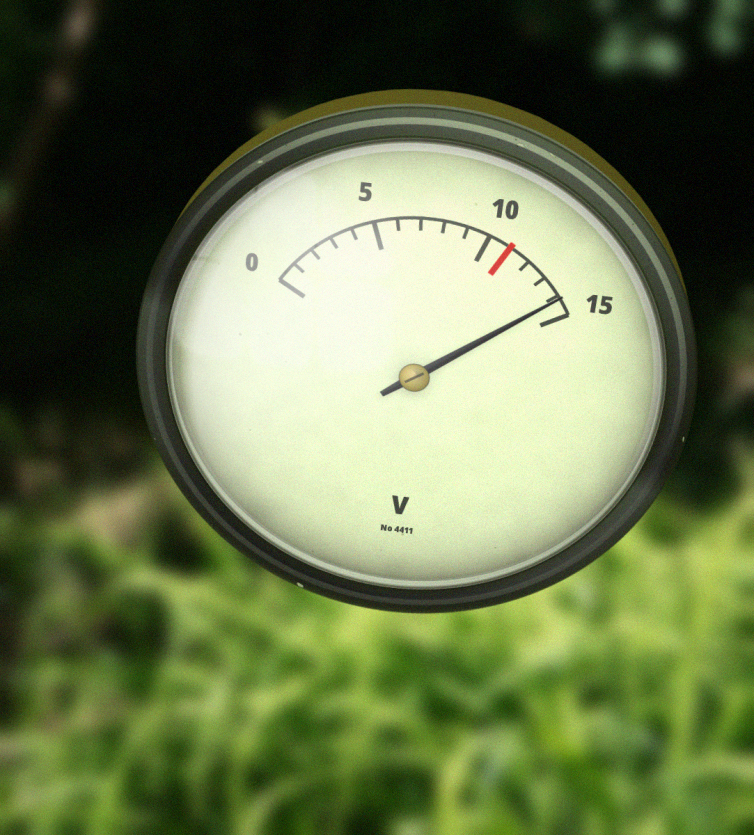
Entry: 14 V
